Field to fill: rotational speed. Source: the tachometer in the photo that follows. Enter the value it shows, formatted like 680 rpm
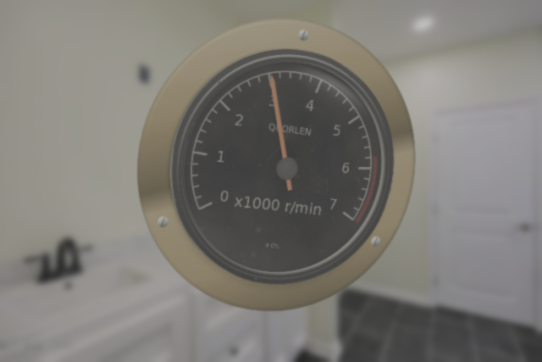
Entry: 3000 rpm
